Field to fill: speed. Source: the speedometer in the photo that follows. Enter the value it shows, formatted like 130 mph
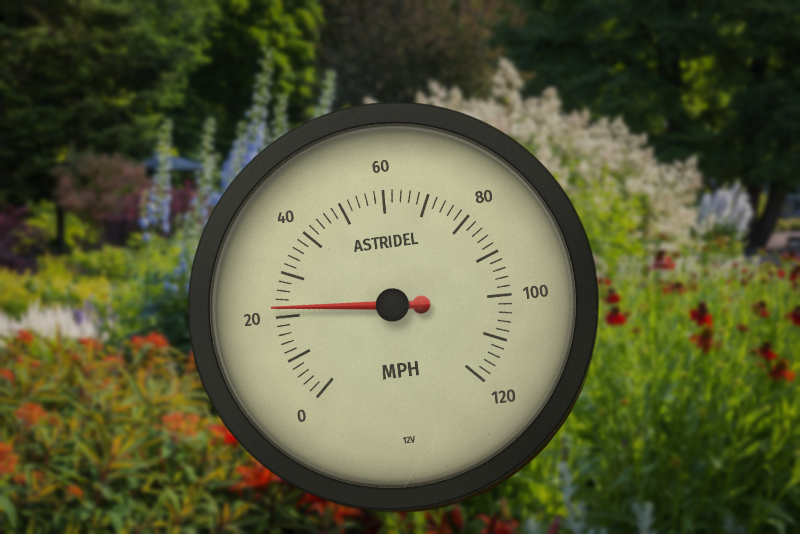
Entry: 22 mph
